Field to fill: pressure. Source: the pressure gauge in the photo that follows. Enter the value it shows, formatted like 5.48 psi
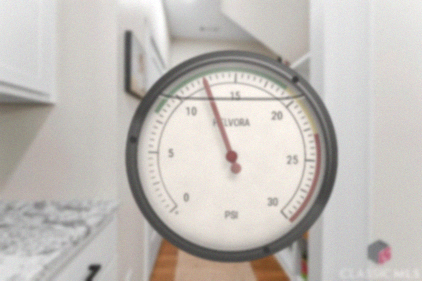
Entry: 12.5 psi
